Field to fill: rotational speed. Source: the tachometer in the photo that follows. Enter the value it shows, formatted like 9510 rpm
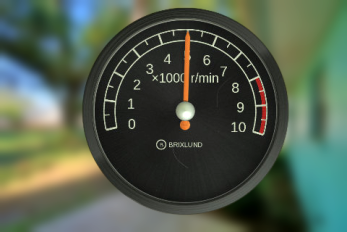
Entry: 5000 rpm
